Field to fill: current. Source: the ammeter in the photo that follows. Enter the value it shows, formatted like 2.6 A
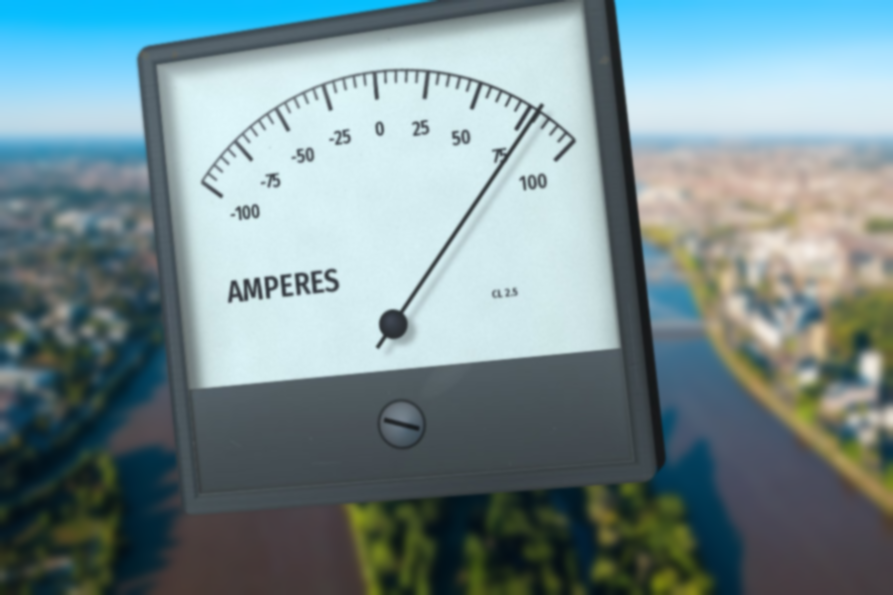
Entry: 80 A
